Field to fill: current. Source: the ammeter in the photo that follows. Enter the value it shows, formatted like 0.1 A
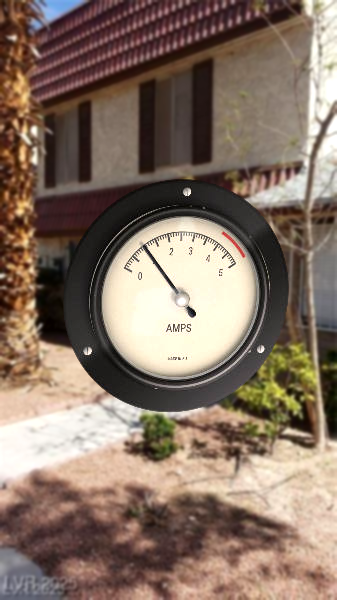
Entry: 1 A
